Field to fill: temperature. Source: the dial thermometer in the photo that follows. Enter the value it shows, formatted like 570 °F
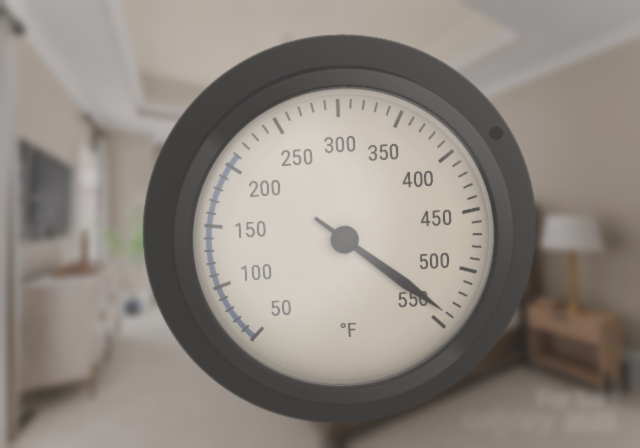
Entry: 540 °F
